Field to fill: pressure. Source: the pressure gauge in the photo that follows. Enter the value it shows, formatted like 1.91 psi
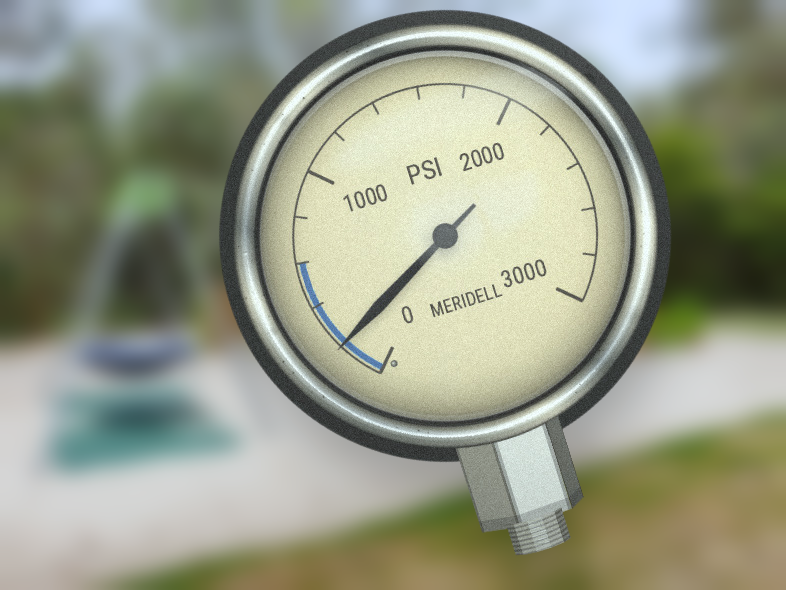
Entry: 200 psi
